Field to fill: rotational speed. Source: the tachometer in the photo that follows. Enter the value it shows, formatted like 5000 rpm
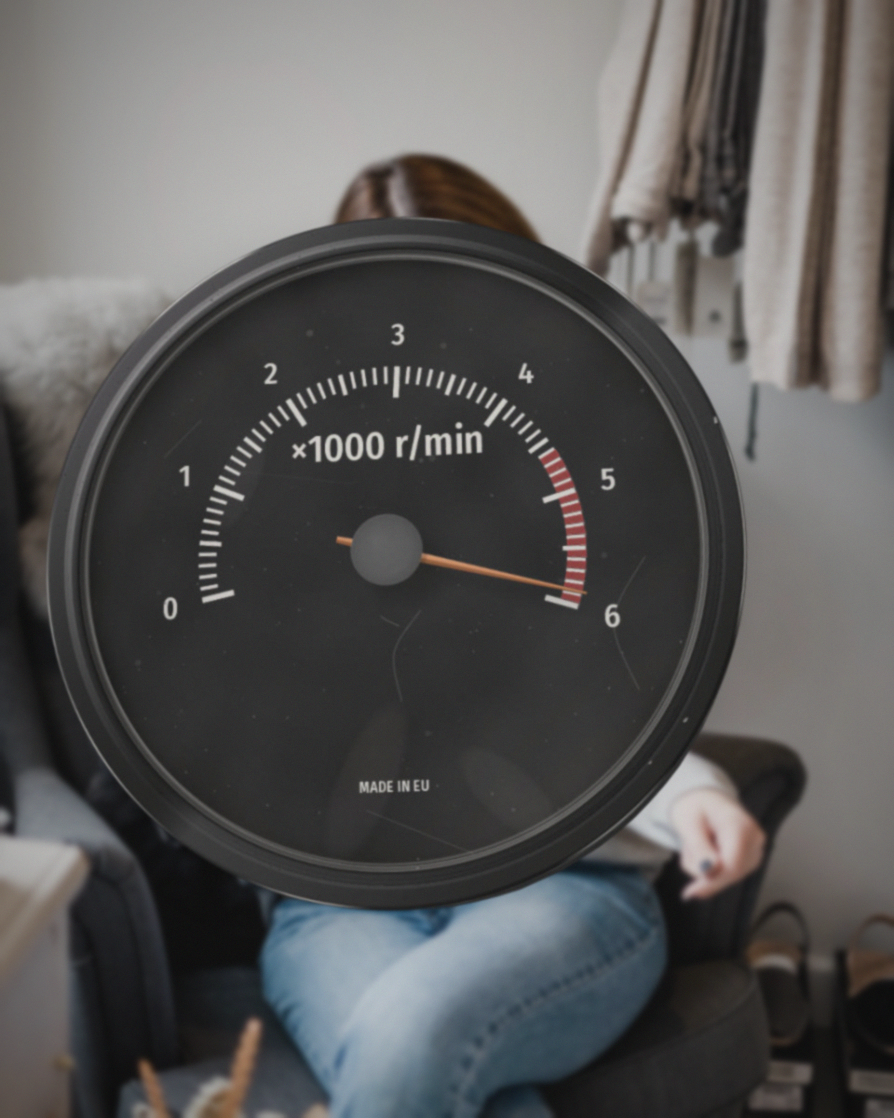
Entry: 5900 rpm
